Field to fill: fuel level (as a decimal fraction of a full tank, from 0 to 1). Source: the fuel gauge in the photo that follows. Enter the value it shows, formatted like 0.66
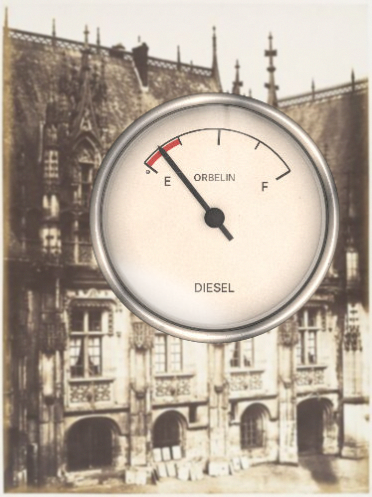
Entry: 0.125
